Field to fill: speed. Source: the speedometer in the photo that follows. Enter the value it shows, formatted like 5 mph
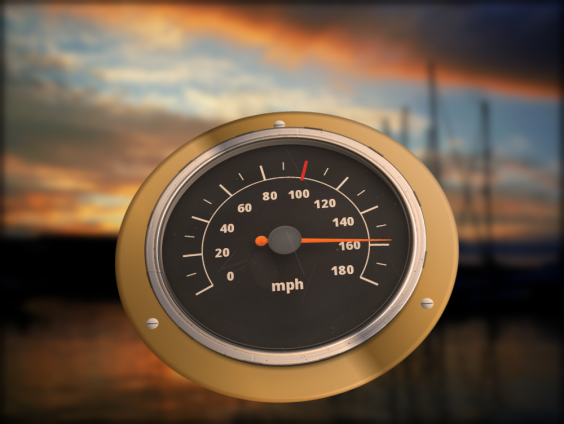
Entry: 160 mph
